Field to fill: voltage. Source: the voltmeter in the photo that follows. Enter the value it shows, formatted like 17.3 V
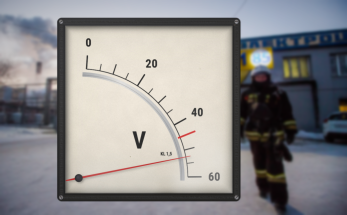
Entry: 52.5 V
